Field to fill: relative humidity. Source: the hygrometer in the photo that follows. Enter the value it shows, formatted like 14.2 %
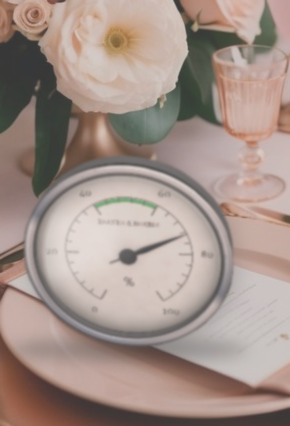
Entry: 72 %
